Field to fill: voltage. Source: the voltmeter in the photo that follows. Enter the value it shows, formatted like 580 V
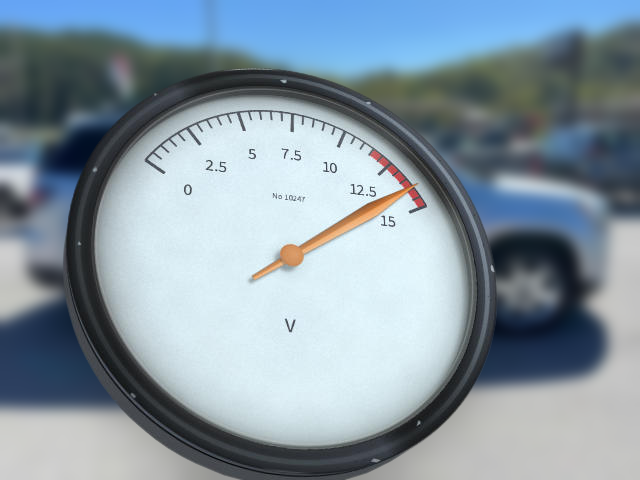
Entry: 14 V
